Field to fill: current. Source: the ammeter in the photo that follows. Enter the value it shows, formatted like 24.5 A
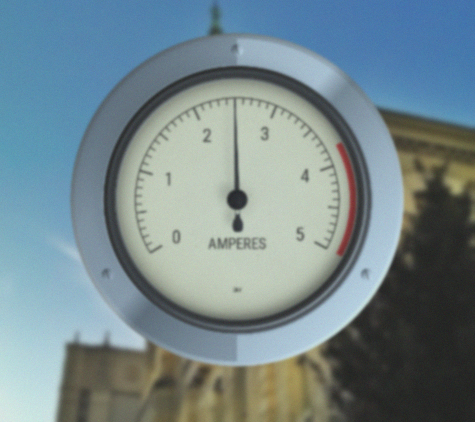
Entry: 2.5 A
